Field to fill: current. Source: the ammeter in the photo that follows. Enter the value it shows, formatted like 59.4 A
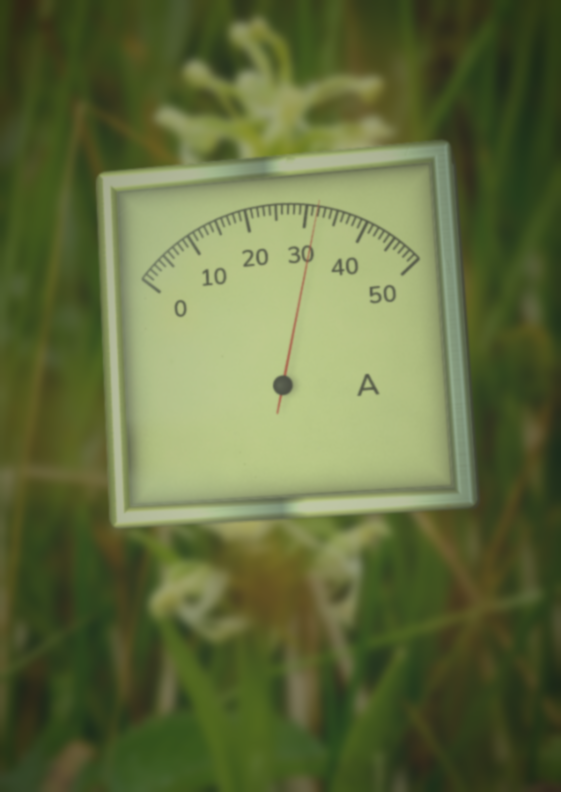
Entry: 32 A
